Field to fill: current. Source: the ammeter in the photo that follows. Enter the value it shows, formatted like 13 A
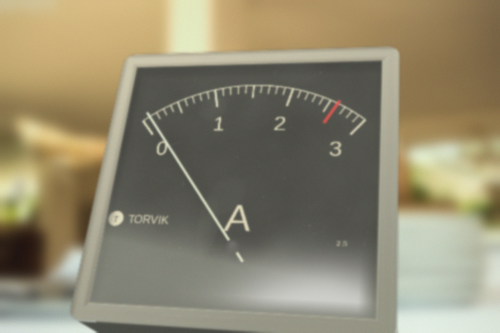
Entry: 0.1 A
